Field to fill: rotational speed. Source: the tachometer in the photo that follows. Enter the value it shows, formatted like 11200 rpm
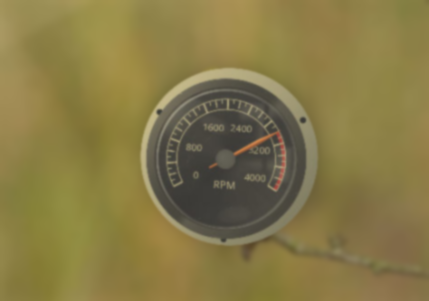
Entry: 3000 rpm
